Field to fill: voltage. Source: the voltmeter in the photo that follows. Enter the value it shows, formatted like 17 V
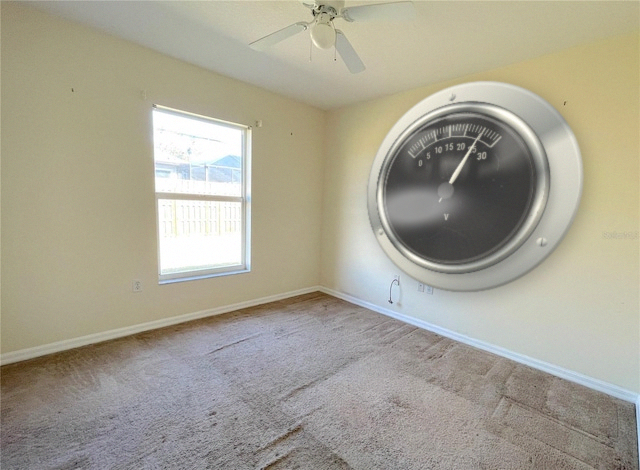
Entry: 25 V
